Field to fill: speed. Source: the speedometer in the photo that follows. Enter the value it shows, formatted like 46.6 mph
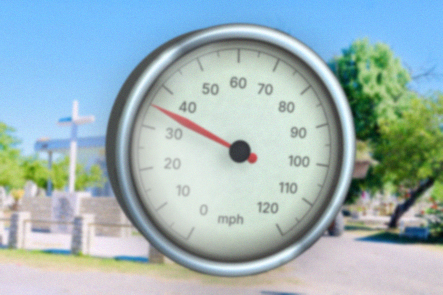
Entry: 35 mph
